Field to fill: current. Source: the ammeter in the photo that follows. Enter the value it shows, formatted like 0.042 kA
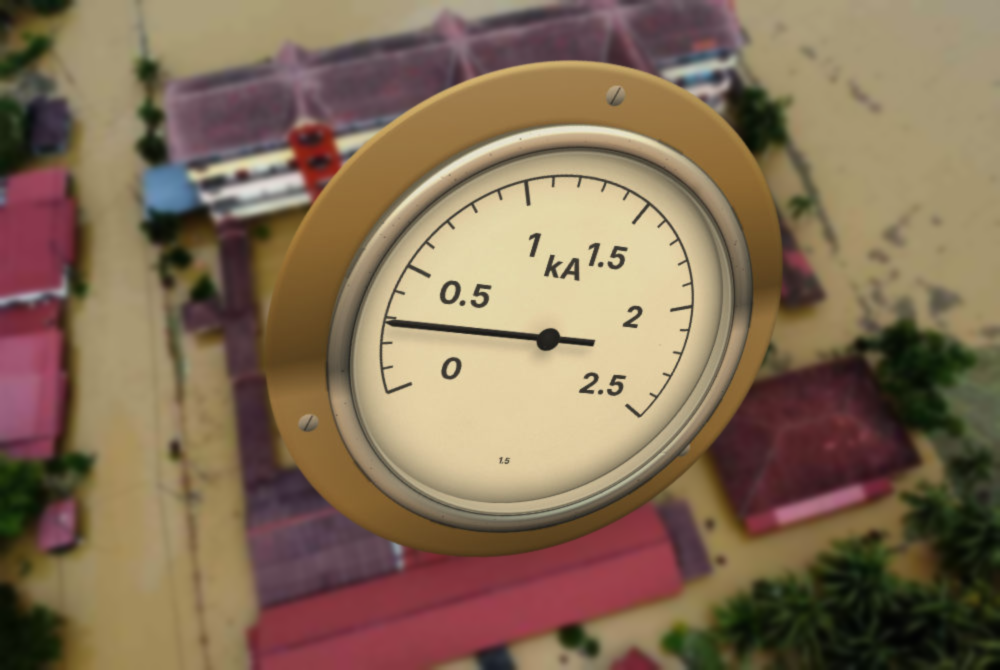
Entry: 0.3 kA
